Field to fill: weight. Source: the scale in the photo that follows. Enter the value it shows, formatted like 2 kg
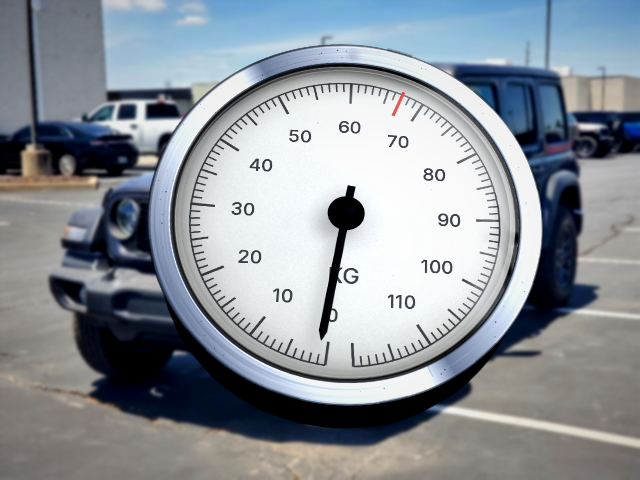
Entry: 1 kg
